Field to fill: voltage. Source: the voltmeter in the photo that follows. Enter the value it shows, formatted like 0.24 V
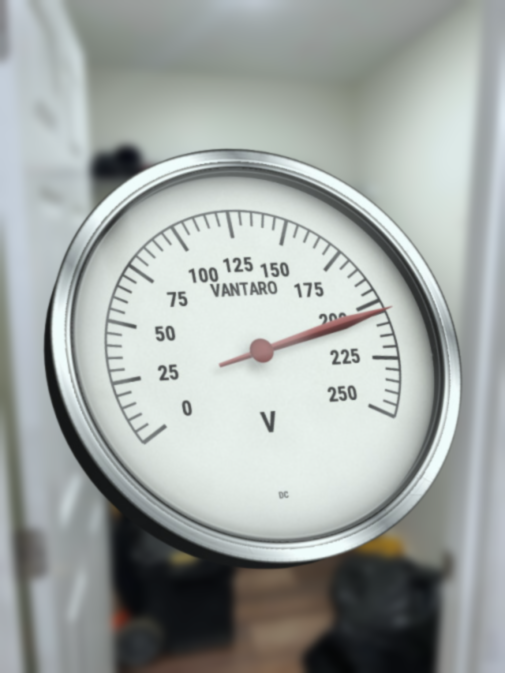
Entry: 205 V
